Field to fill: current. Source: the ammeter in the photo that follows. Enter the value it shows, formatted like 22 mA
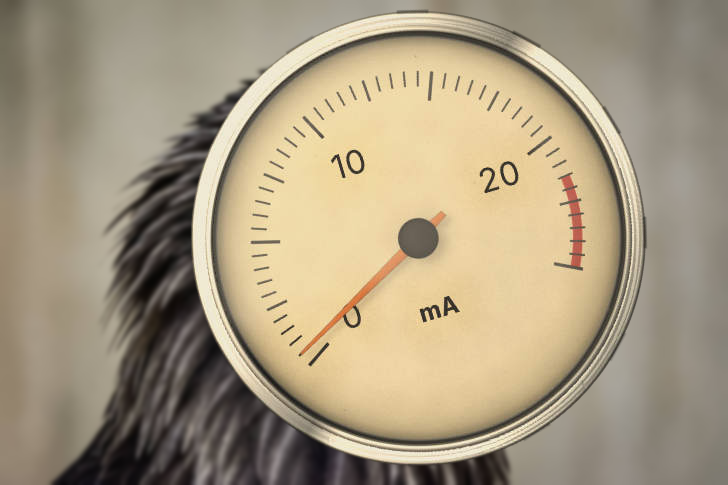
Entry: 0.5 mA
